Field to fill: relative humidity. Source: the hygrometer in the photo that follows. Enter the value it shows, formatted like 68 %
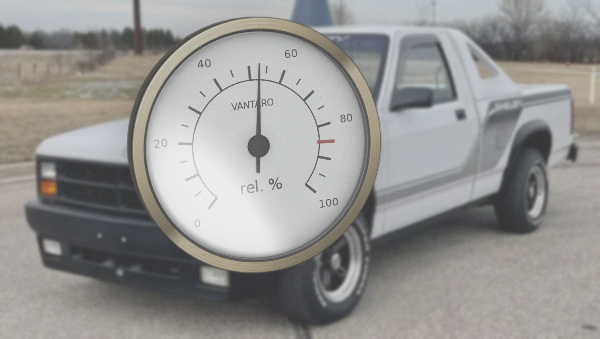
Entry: 52.5 %
